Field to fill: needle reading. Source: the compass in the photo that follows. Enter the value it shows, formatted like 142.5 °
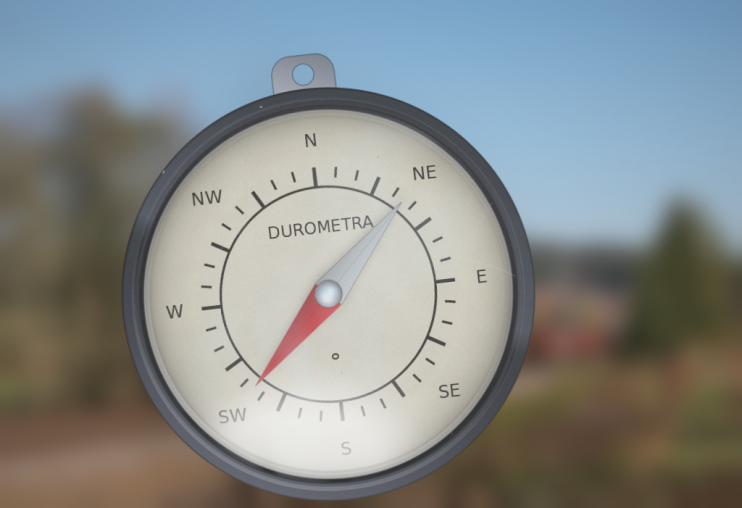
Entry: 225 °
